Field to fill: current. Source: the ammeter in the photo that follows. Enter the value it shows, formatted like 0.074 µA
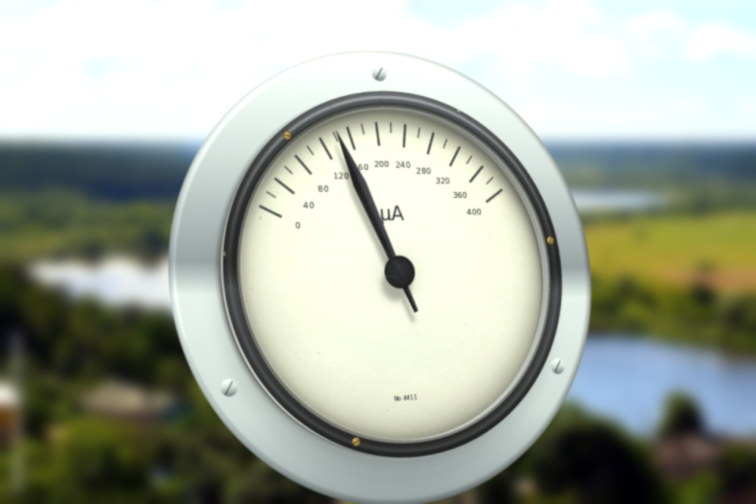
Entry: 140 µA
